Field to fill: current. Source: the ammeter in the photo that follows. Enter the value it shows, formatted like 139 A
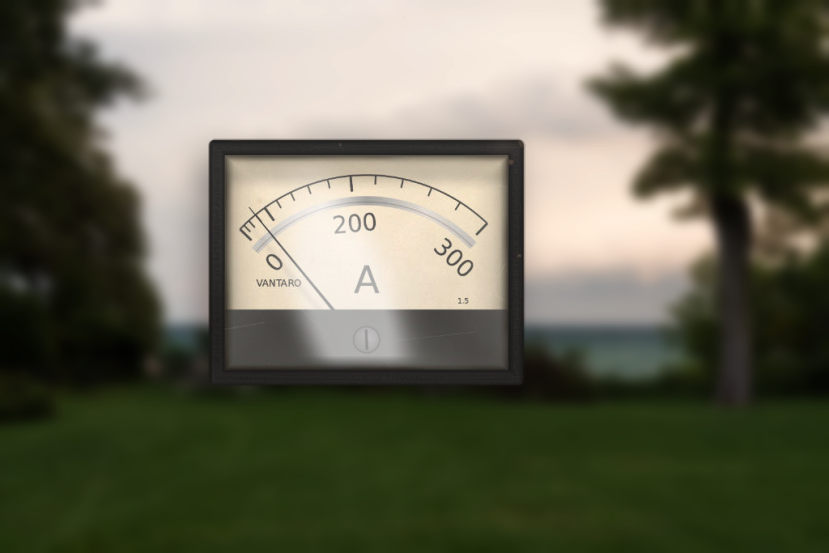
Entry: 80 A
